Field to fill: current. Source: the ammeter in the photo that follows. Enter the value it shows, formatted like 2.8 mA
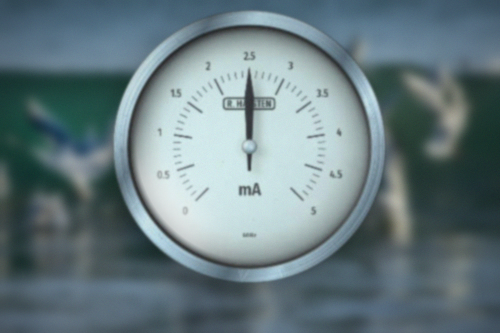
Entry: 2.5 mA
